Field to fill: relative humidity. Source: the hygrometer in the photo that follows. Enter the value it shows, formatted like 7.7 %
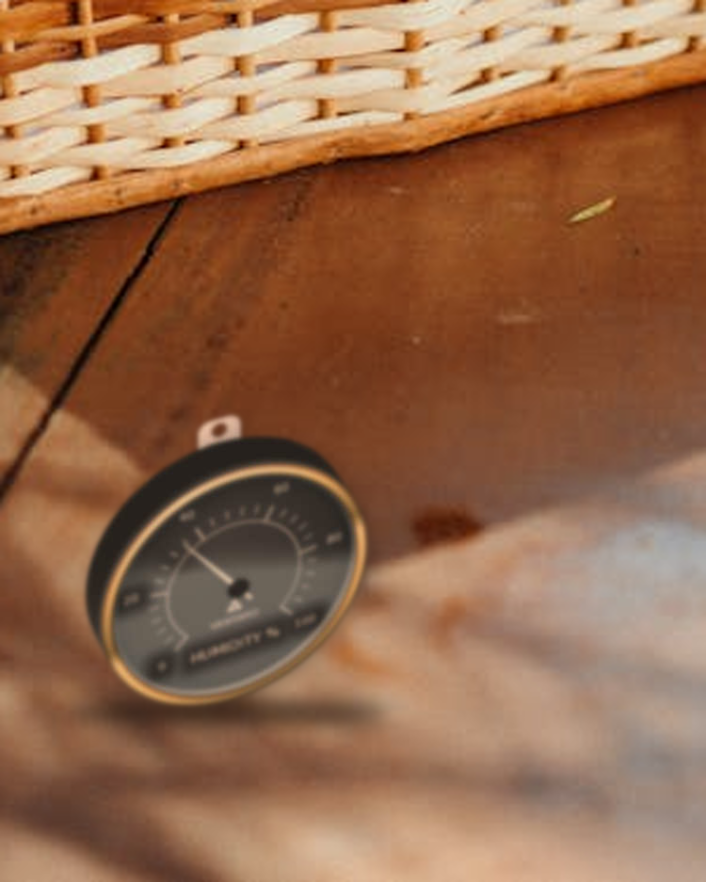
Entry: 36 %
